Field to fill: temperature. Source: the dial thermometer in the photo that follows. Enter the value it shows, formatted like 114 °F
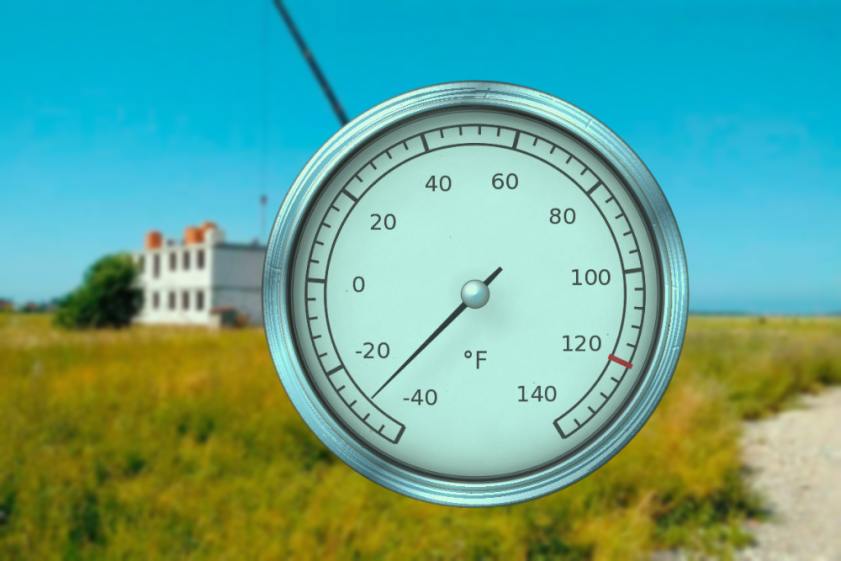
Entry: -30 °F
